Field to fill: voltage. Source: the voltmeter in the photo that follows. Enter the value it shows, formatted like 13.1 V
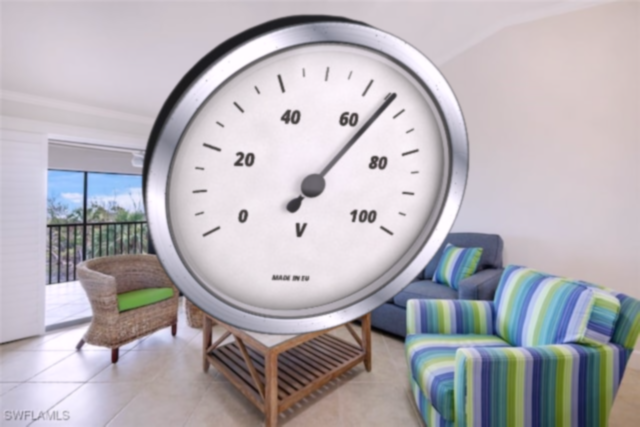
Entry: 65 V
